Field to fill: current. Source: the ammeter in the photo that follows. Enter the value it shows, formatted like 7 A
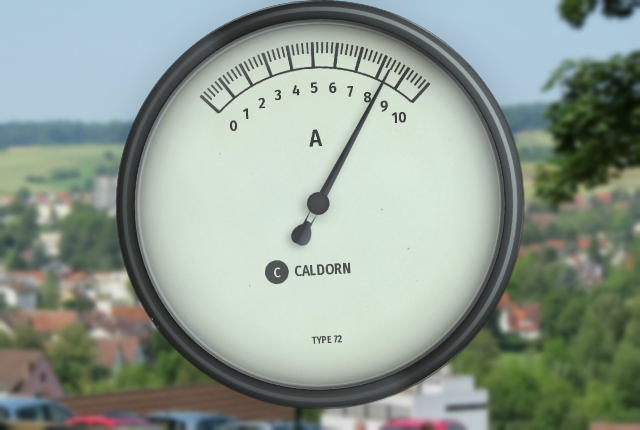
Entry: 8.4 A
